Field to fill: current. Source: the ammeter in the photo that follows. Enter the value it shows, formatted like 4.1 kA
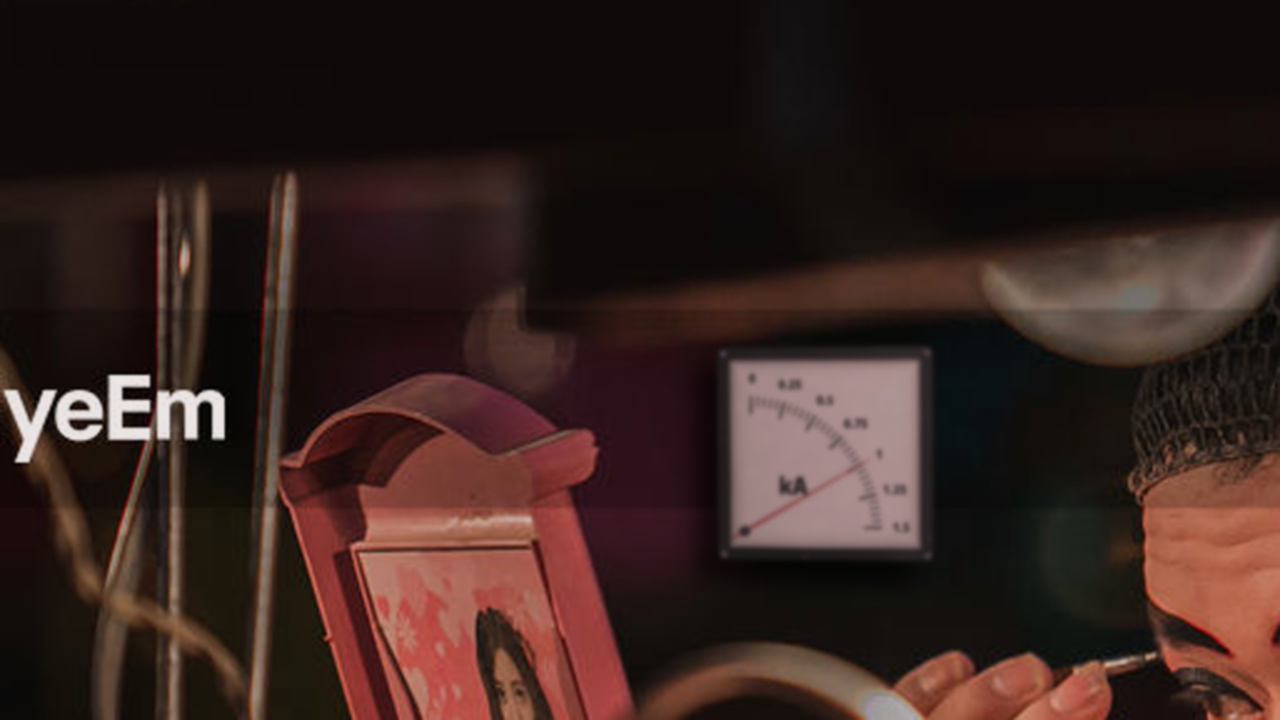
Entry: 1 kA
